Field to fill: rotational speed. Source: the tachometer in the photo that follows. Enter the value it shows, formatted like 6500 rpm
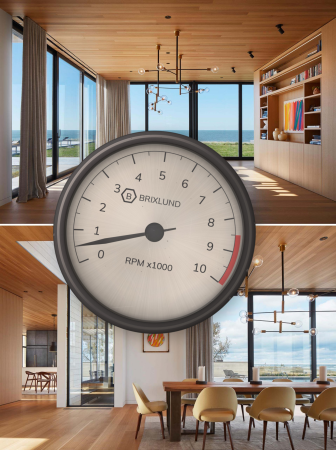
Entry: 500 rpm
